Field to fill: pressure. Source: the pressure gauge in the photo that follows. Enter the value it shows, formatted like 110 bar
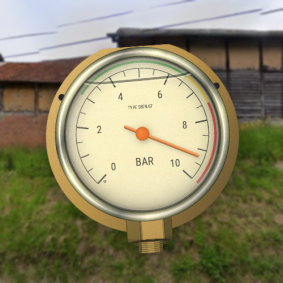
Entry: 9.25 bar
